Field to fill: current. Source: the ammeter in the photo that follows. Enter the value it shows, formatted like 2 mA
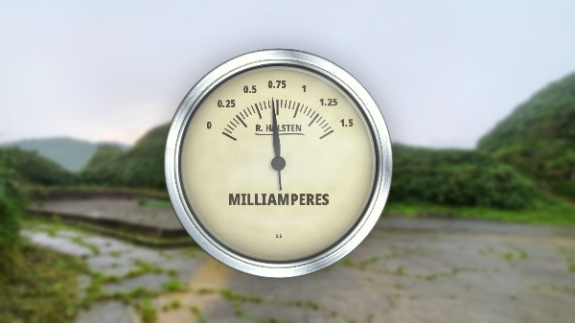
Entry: 0.7 mA
